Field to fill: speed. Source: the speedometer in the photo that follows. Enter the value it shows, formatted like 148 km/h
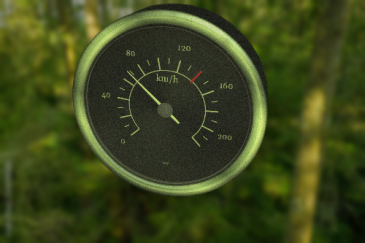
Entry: 70 km/h
